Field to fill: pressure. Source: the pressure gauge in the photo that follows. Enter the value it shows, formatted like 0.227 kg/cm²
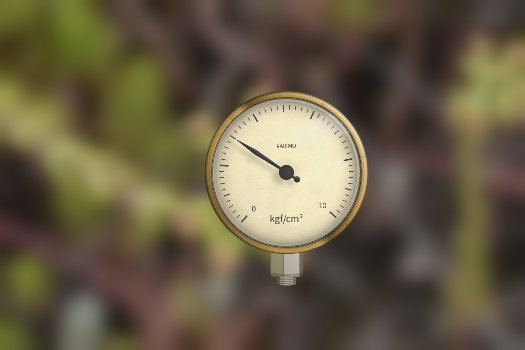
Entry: 3 kg/cm²
